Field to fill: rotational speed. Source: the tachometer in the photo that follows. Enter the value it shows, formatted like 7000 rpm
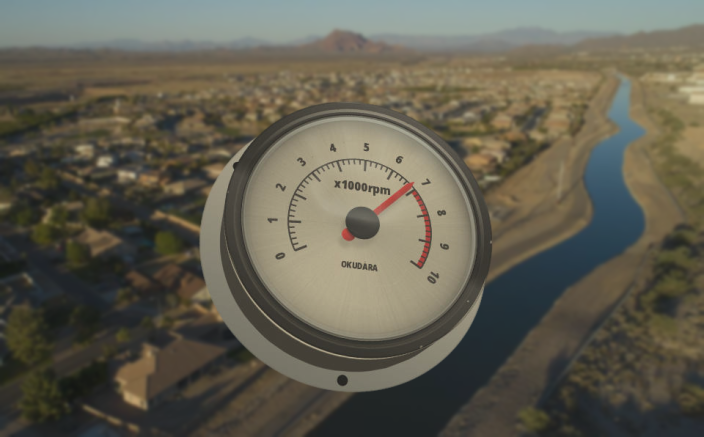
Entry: 6800 rpm
